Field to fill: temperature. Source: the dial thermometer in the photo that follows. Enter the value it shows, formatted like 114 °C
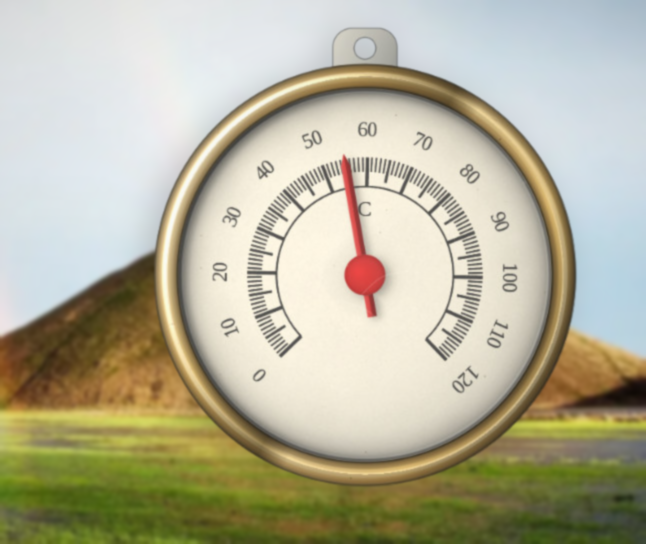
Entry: 55 °C
